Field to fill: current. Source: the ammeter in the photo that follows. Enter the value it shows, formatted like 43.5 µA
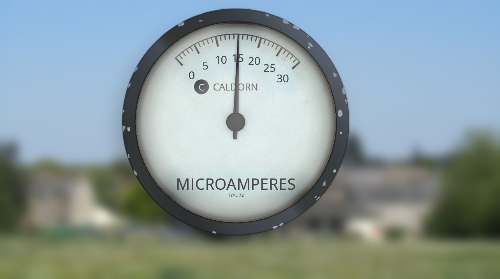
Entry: 15 µA
